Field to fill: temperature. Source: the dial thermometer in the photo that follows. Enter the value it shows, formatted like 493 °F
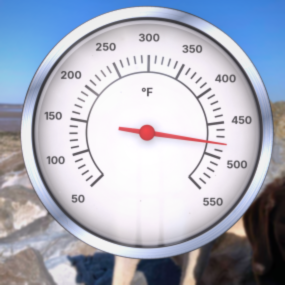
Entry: 480 °F
